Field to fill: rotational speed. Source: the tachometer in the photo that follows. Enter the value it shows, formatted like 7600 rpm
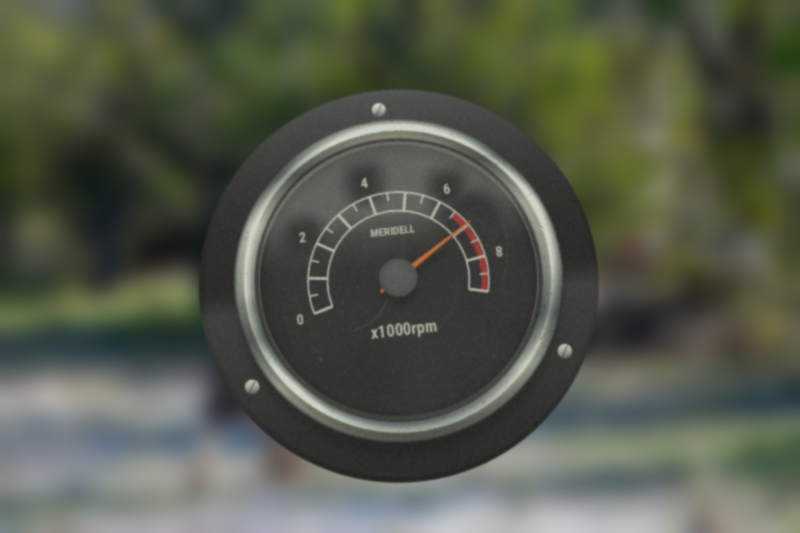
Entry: 7000 rpm
